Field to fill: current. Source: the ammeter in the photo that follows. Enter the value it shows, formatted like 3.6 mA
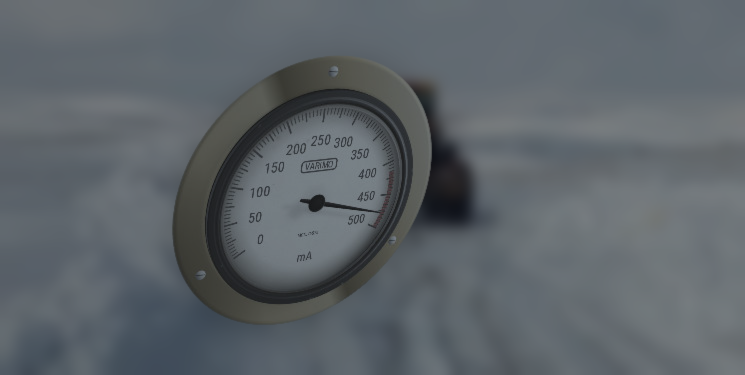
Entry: 475 mA
